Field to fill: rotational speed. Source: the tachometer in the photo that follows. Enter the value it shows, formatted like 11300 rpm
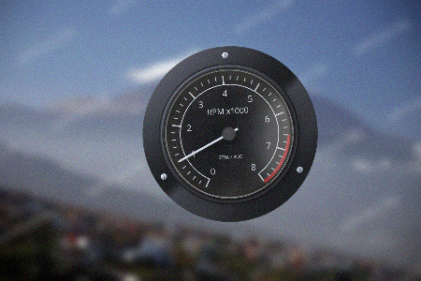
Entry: 1000 rpm
